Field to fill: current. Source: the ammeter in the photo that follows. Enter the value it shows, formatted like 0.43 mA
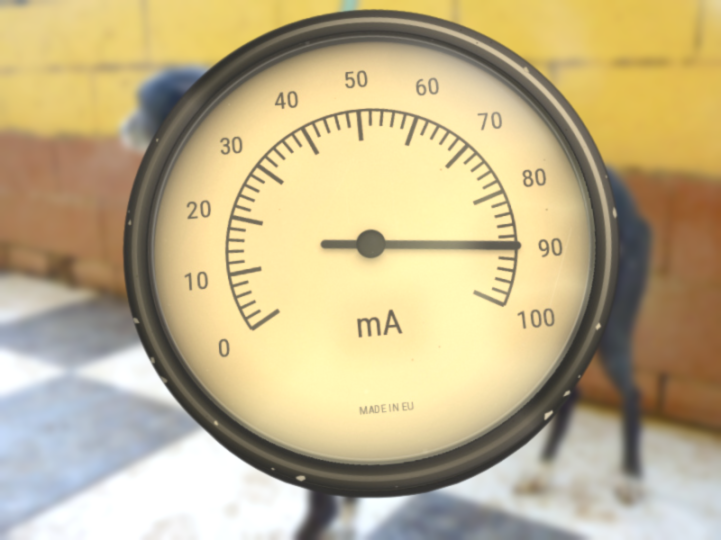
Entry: 90 mA
